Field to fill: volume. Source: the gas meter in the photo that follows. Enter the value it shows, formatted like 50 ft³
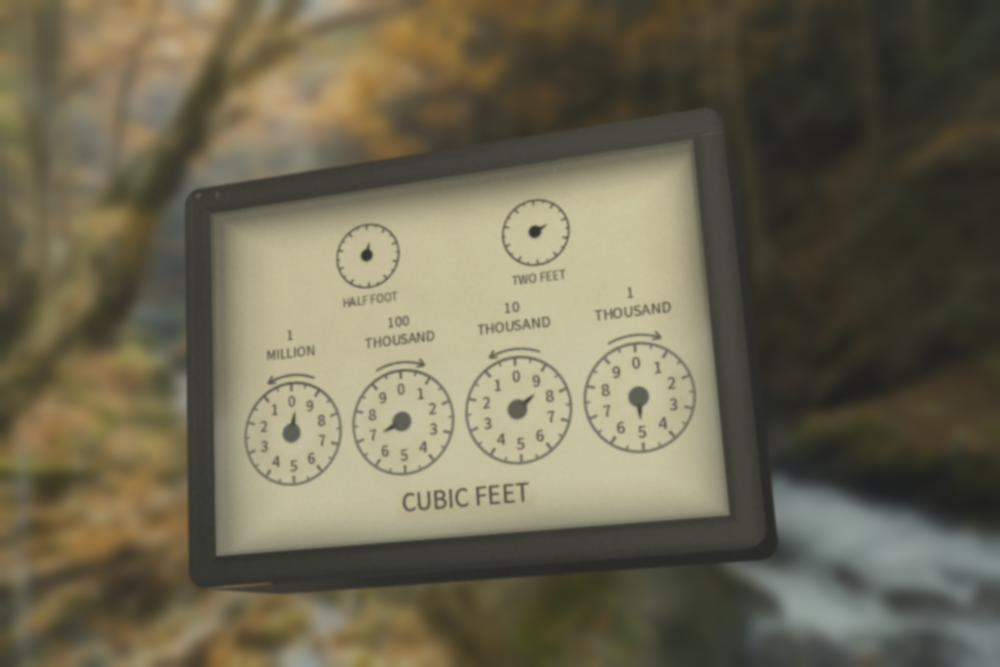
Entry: 968500 ft³
